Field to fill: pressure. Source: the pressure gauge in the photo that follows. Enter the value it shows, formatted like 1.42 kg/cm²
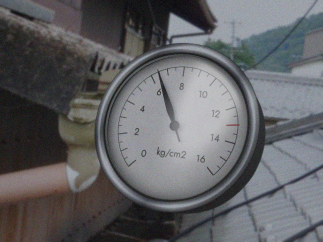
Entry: 6.5 kg/cm²
